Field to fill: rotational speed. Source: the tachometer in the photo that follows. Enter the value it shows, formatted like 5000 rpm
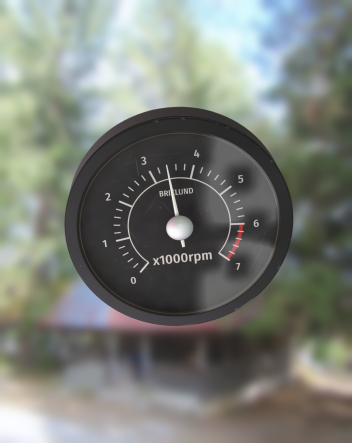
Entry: 3400 rpm
